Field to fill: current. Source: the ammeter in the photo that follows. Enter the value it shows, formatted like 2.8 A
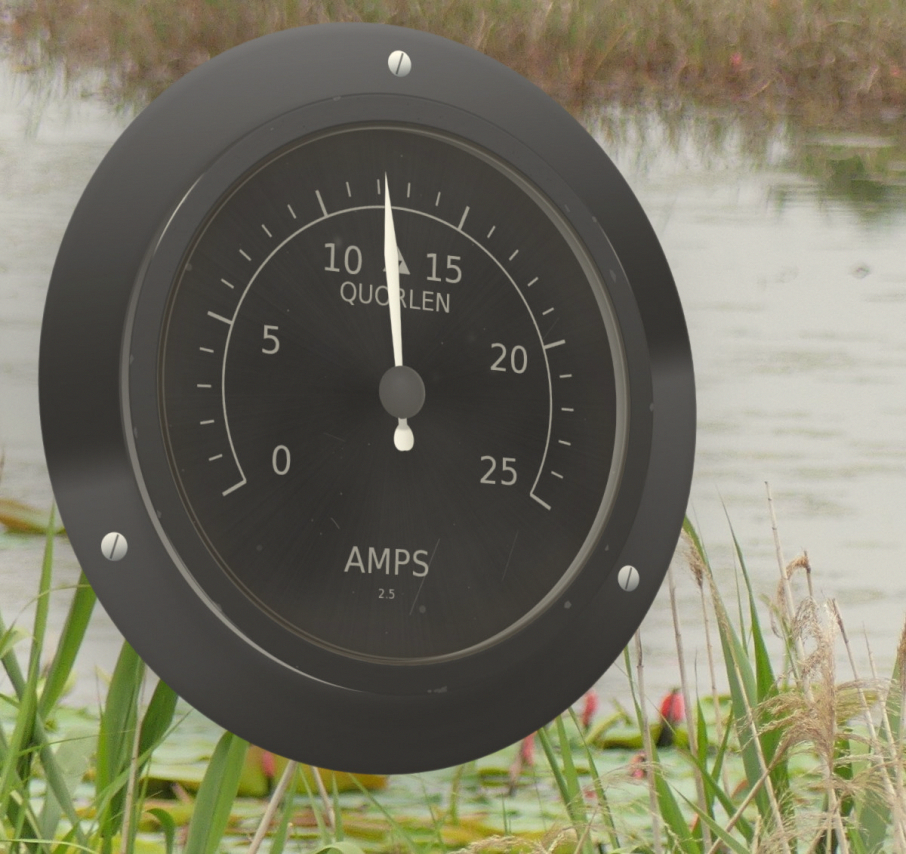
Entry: 12 A
